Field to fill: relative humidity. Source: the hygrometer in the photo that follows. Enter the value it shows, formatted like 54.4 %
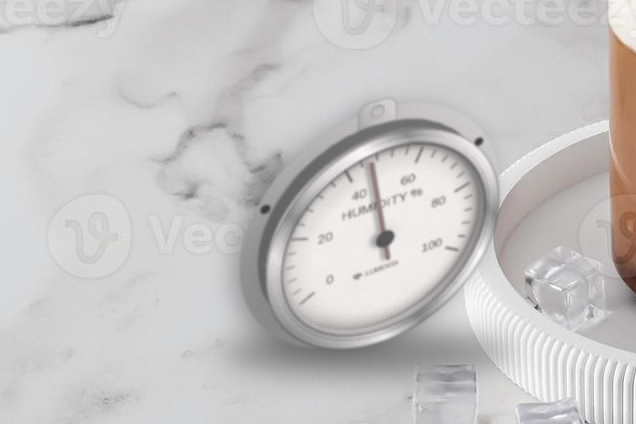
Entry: 46 %
